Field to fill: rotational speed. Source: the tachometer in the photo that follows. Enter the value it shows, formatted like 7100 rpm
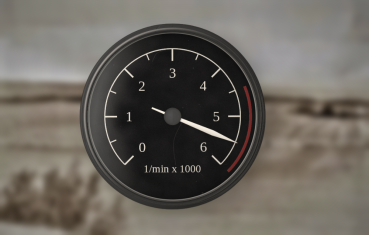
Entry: 5500 rpm
